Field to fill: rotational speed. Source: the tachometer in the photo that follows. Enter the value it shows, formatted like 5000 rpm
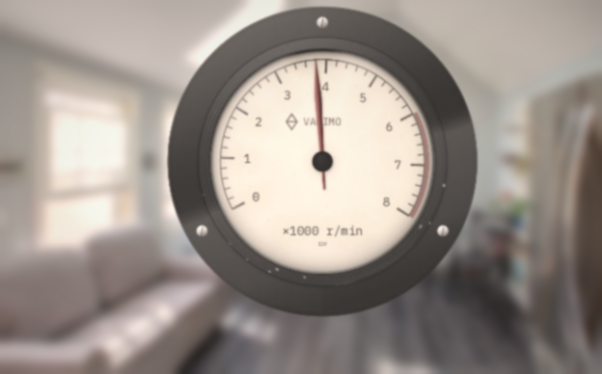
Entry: 3800 rpm
